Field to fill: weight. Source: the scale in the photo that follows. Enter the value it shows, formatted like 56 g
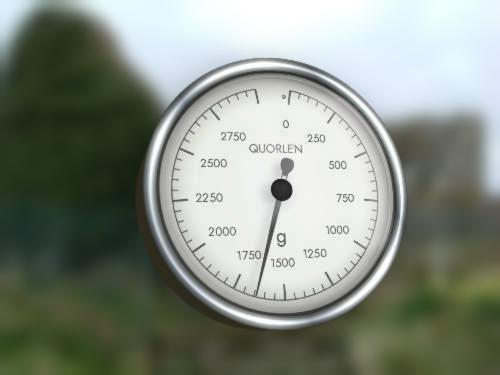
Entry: 1650 g
